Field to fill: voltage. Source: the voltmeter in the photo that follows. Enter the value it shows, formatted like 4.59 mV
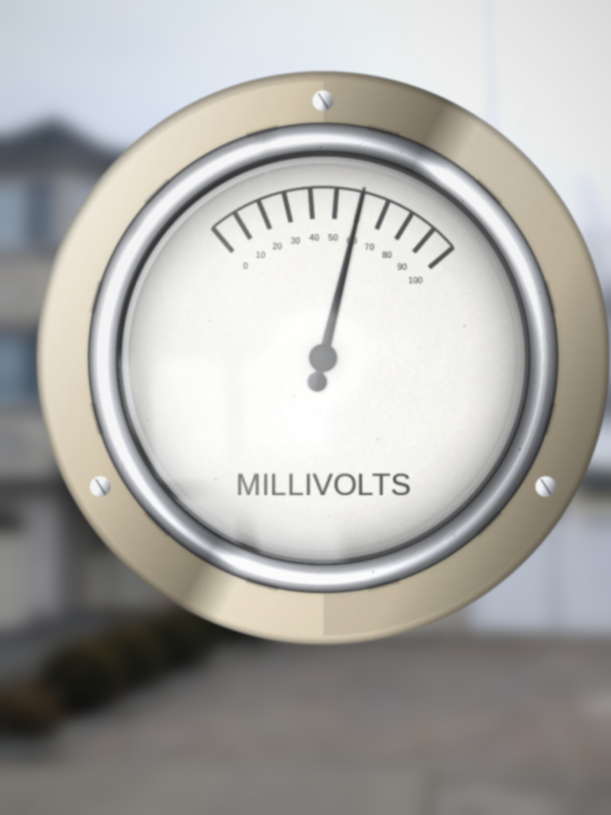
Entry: 60 mV
